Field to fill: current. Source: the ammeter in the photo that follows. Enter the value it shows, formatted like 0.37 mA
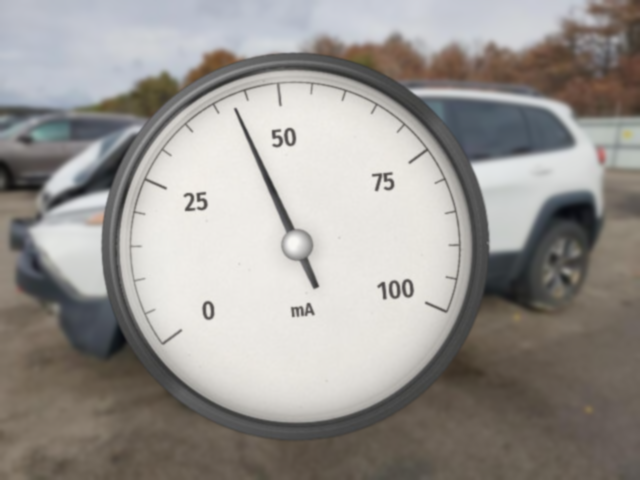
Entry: 42.5 mA
